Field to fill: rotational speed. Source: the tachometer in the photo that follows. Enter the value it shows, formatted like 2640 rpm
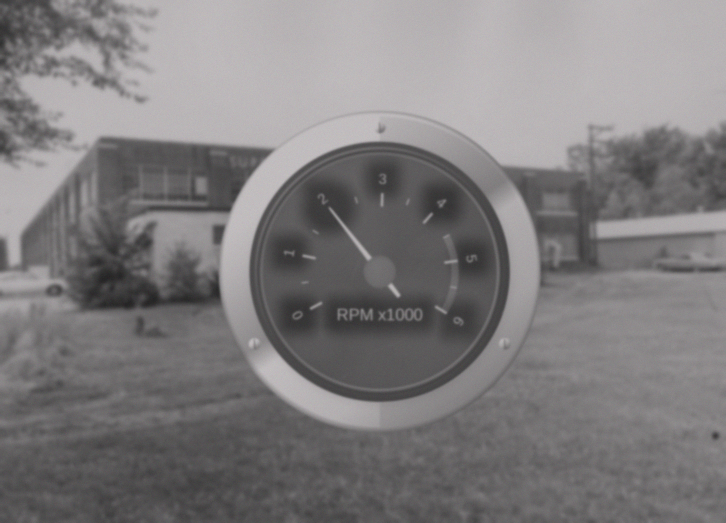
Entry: 2000 rpm
